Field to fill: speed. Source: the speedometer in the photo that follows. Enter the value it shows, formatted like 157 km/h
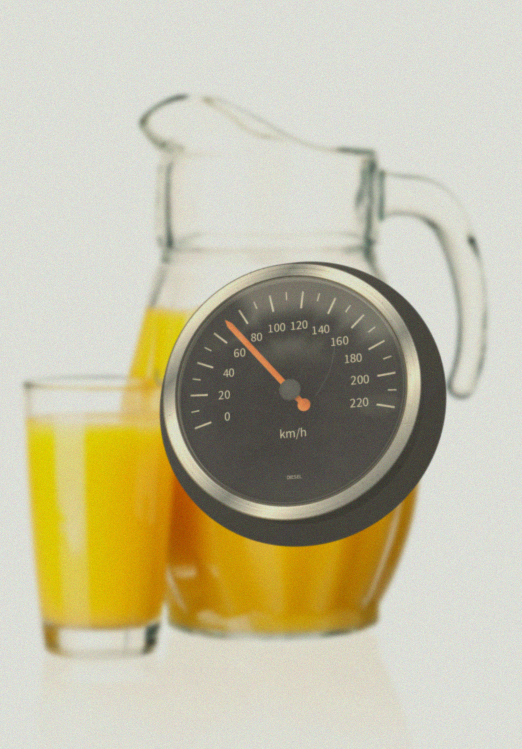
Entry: 70 km/h
